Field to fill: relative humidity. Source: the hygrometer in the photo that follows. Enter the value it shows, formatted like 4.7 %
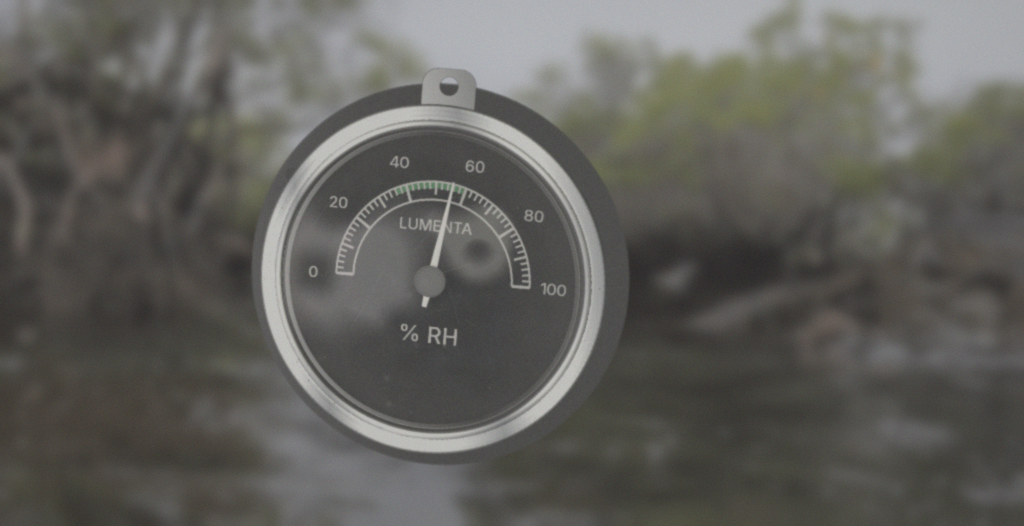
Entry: 56 %
